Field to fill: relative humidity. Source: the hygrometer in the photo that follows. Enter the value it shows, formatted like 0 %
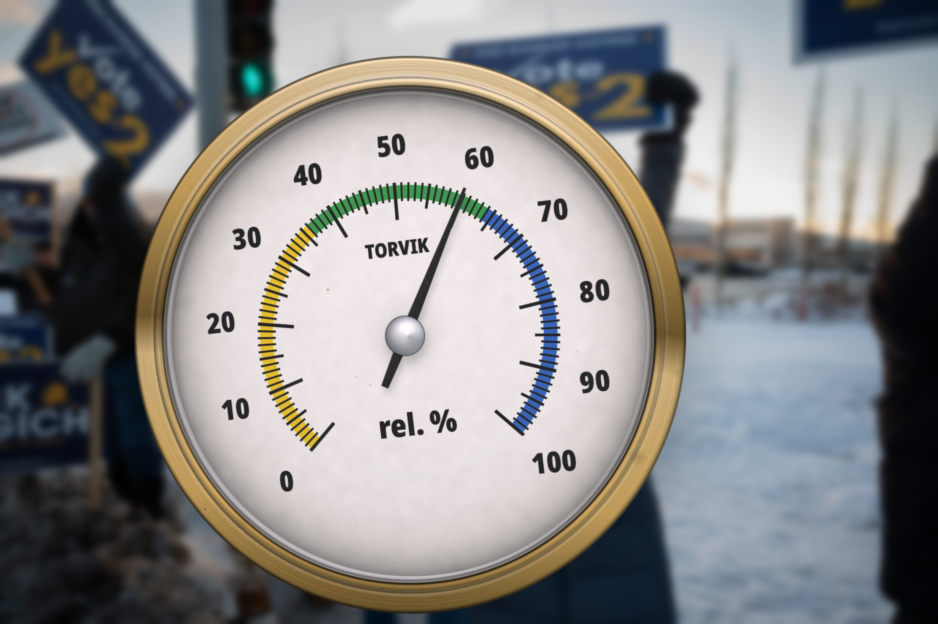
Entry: 60 %
